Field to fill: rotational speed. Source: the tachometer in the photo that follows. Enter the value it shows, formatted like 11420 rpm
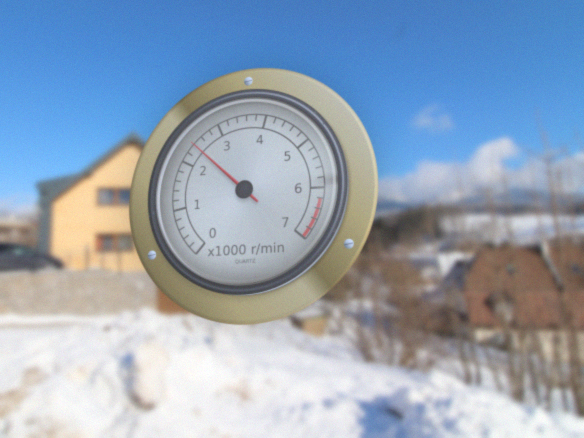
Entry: 2400 rpm
